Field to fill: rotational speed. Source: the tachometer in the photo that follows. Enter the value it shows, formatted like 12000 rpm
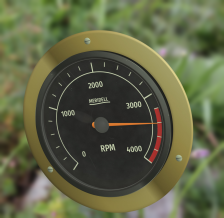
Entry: 3400 rpm
